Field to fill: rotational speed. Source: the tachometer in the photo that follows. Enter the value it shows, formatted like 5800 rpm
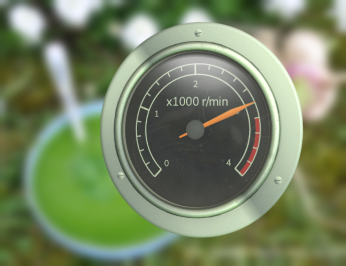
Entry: 3000 rpm
